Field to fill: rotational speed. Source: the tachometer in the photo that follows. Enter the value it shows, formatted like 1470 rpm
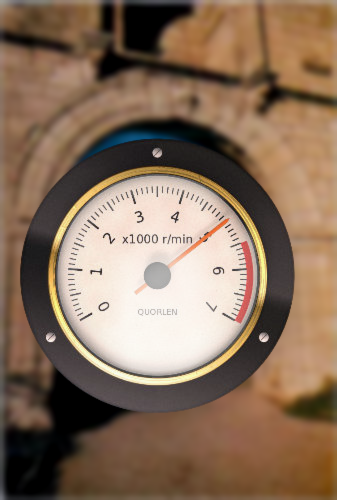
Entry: 5000 rpm
